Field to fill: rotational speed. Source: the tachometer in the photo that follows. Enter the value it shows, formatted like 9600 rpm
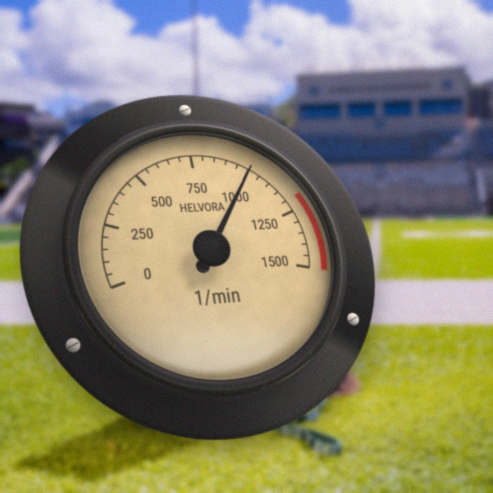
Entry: 1000 rpm
